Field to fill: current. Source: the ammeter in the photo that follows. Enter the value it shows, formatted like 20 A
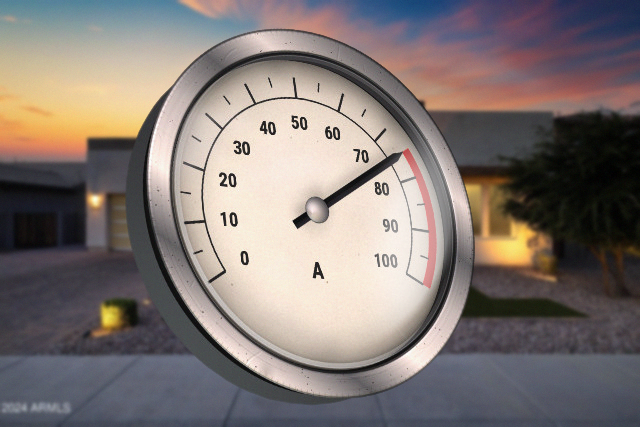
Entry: 75 A
